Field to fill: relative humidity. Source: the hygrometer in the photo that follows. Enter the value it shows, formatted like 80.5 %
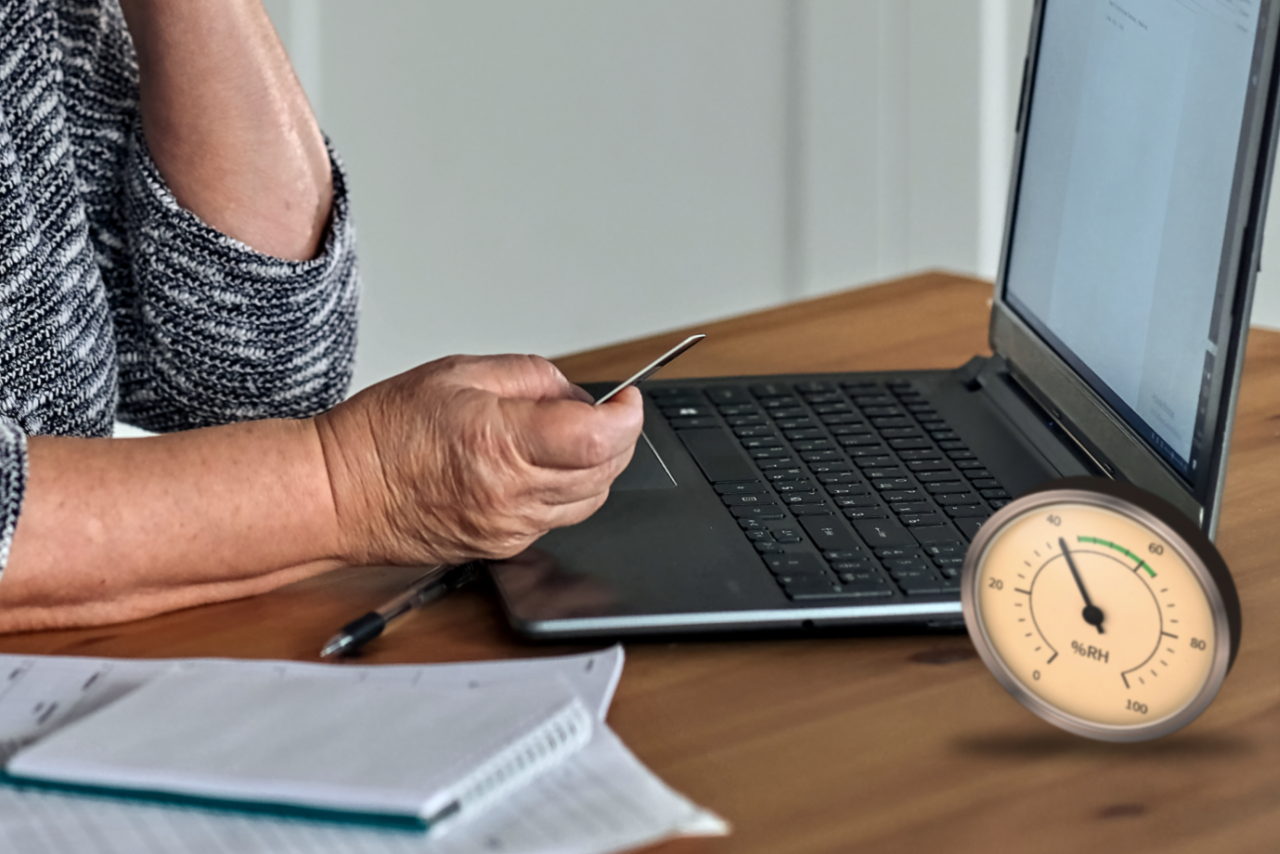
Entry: 40 %
